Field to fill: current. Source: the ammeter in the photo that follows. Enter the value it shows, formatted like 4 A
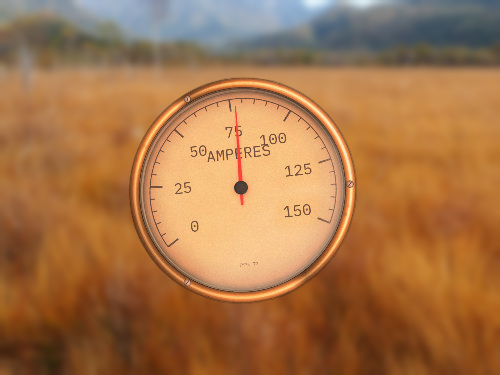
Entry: 77.5 A
